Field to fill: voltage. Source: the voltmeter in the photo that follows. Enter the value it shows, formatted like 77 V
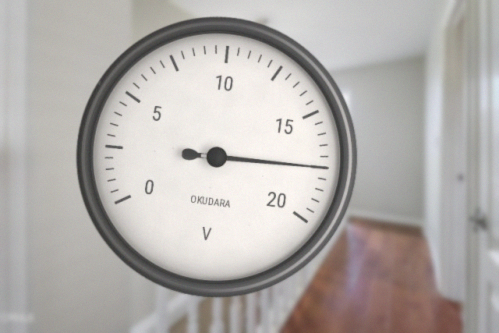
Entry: 17.5 V
